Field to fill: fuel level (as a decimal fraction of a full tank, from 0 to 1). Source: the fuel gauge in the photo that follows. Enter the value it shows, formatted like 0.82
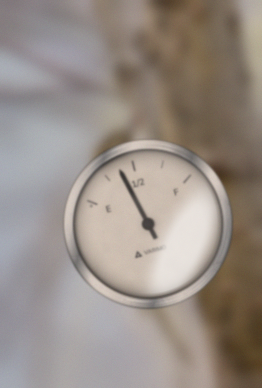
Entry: 0.375
